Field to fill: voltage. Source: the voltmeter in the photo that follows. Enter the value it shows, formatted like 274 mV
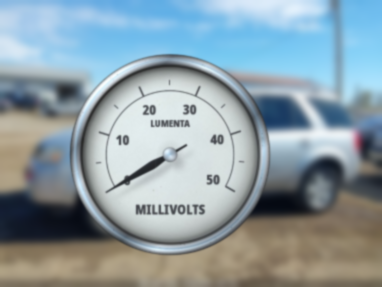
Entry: 0 mV
